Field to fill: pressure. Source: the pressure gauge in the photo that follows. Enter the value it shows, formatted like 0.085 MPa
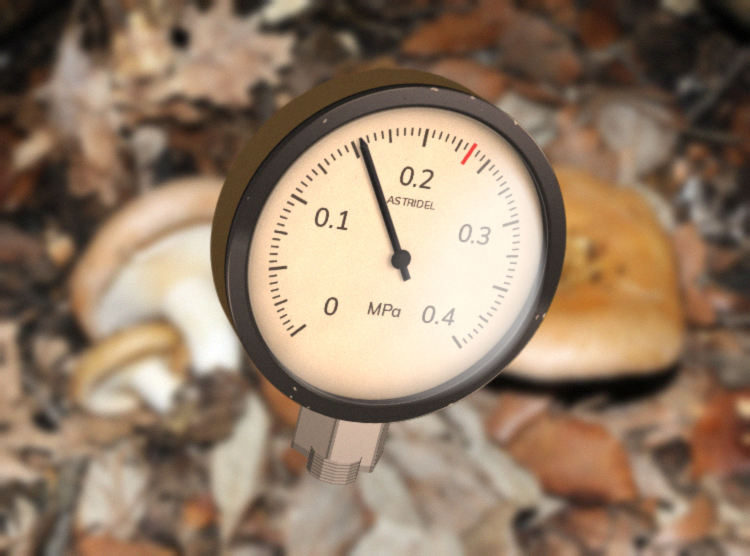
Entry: 0.155 MPa
